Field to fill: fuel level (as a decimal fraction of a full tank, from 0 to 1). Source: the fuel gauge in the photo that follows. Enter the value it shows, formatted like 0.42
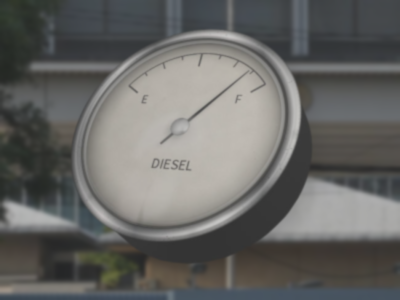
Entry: 0.875
